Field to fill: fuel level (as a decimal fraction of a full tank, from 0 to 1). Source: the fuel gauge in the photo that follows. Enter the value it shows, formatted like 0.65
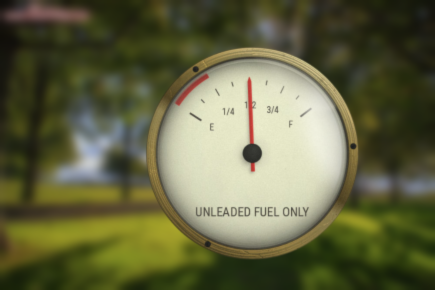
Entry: 0.5
